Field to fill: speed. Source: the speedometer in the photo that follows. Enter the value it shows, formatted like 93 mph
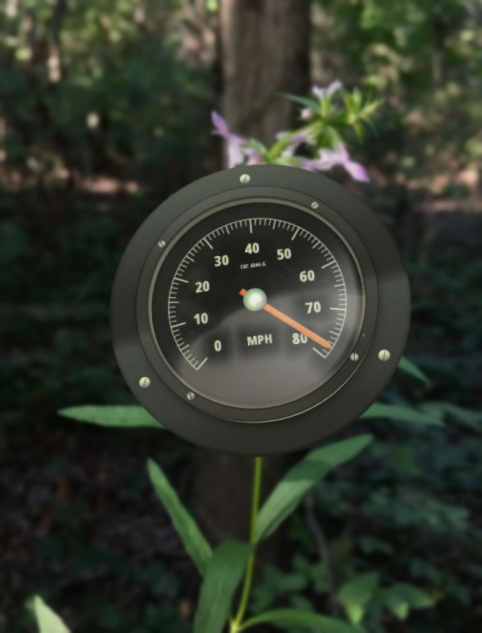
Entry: 78 mph
